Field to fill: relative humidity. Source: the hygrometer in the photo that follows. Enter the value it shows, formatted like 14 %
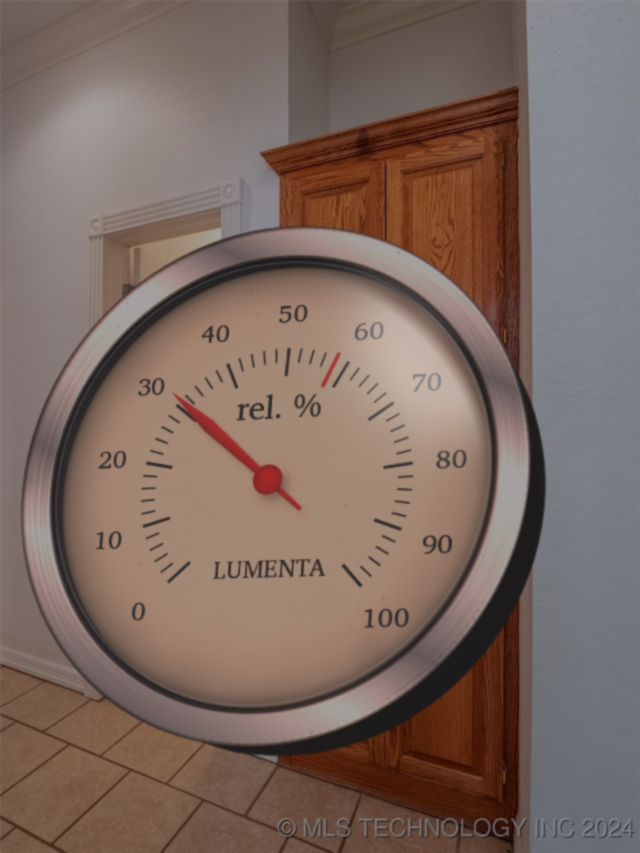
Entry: 31 %
